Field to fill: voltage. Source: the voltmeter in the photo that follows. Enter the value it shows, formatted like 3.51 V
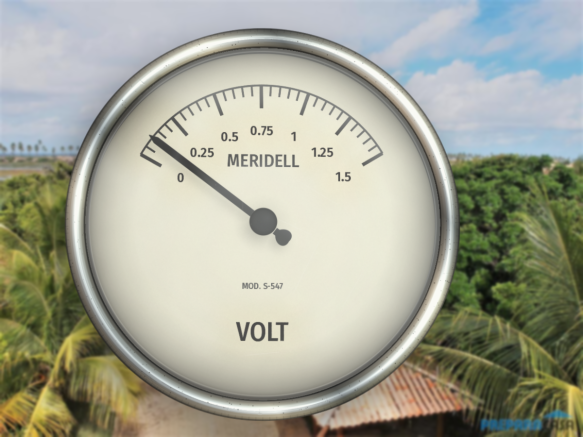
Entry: 0.1 V
